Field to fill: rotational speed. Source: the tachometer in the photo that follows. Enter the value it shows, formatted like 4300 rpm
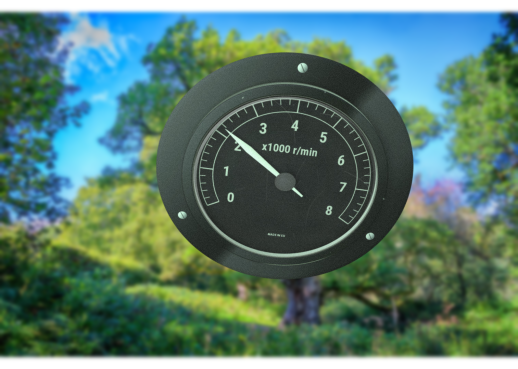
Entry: 2200 rpm
